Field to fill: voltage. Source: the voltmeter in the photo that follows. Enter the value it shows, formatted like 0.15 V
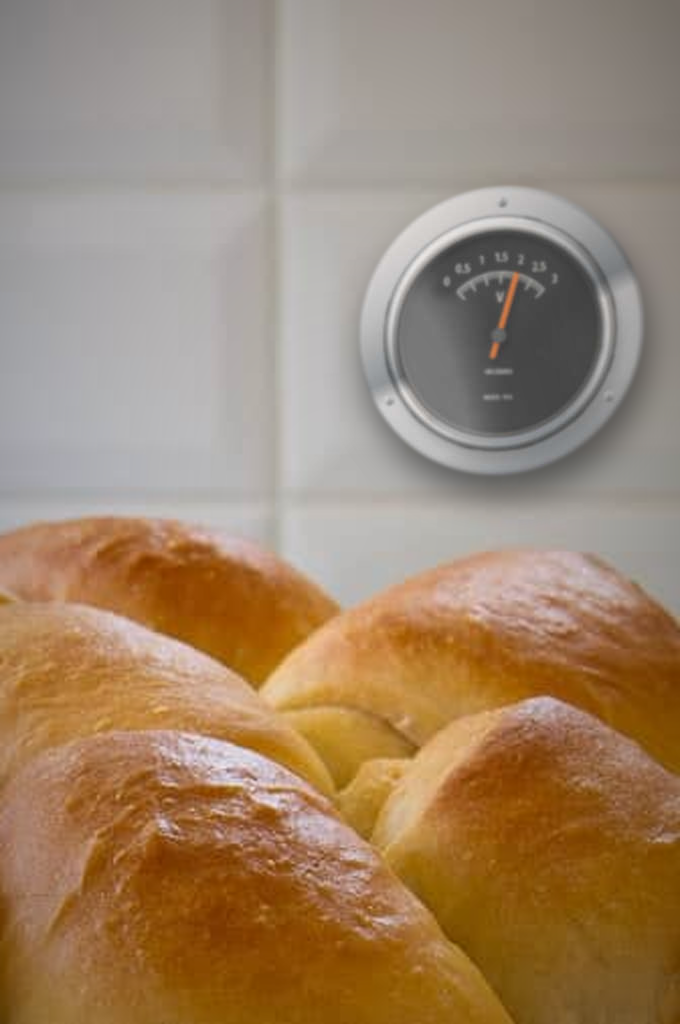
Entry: 2 V
